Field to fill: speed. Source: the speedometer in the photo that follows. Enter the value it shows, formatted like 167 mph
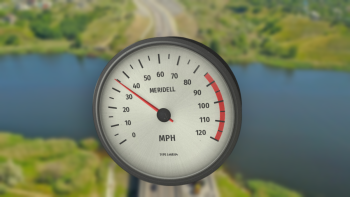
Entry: 35 mph
